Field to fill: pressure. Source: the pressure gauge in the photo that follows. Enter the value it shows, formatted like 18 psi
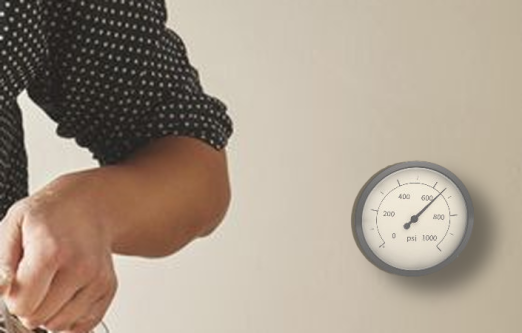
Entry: 650 psi
